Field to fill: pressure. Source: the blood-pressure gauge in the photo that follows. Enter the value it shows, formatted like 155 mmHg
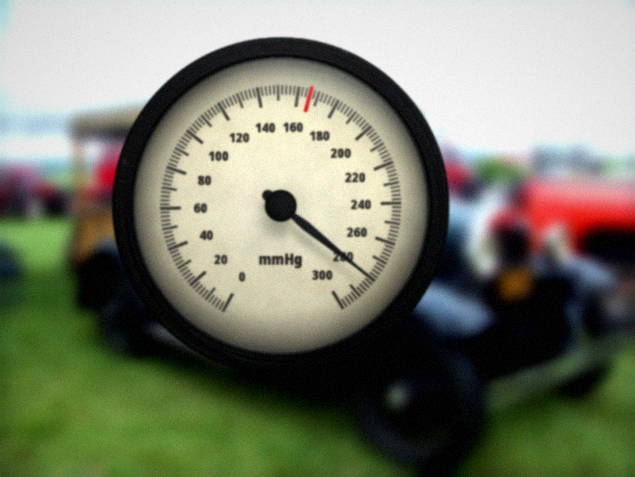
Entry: 280 mmHg
